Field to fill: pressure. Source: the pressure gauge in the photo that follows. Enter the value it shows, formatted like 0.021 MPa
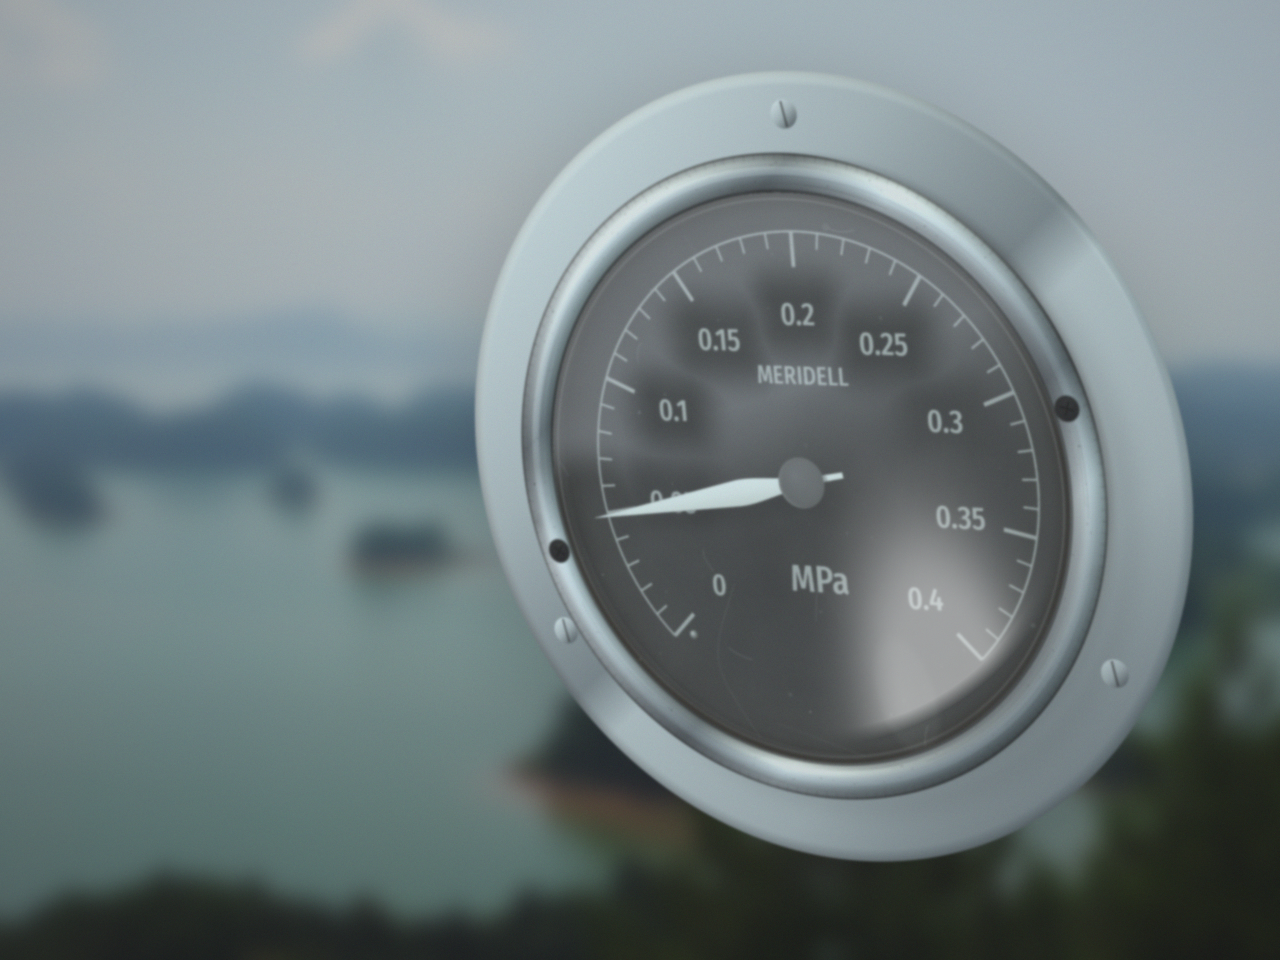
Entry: 0.05 MPa
